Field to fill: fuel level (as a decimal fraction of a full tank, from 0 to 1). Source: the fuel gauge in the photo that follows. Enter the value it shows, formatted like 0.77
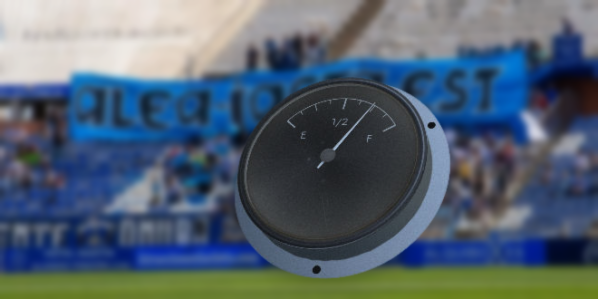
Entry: 0.75
